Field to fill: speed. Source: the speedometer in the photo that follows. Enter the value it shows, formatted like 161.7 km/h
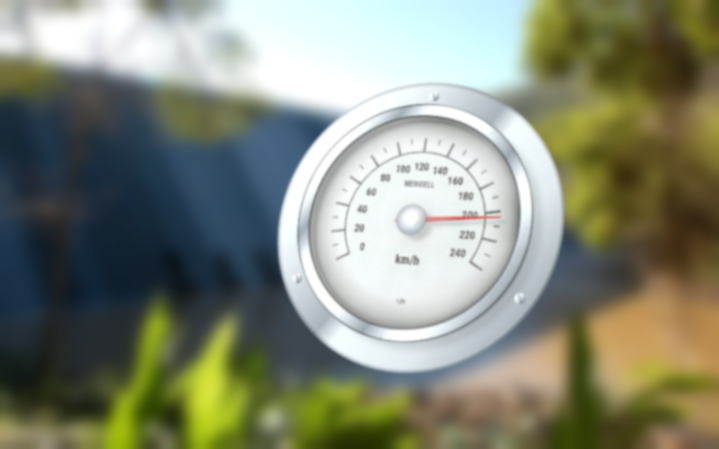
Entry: 205 km/h
